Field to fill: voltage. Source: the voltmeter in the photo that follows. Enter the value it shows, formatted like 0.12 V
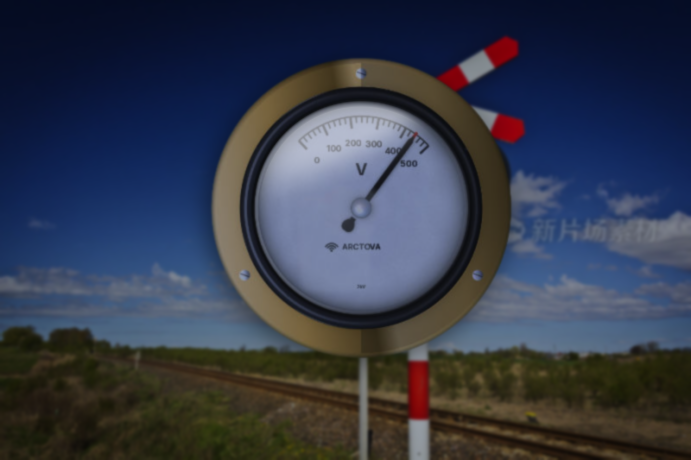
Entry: 440 V
